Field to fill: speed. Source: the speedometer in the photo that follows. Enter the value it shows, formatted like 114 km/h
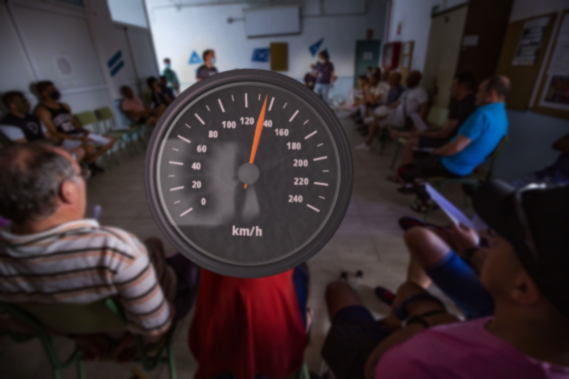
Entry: 135 km/h
